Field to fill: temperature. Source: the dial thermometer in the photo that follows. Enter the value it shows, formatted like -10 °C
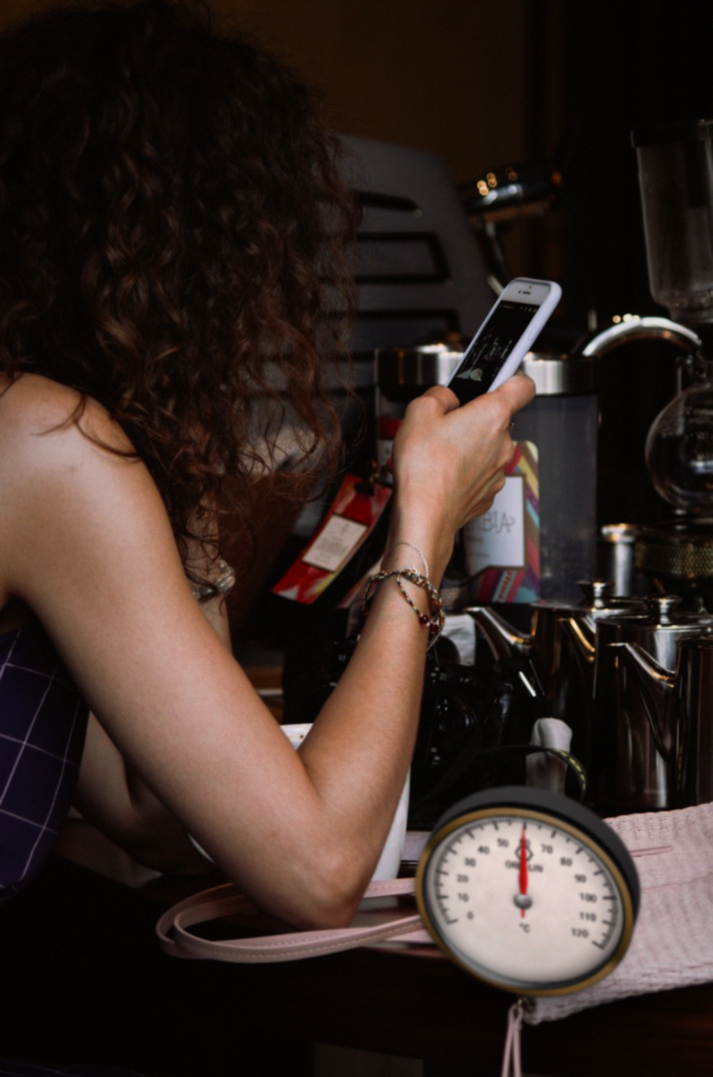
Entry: 60 °C
